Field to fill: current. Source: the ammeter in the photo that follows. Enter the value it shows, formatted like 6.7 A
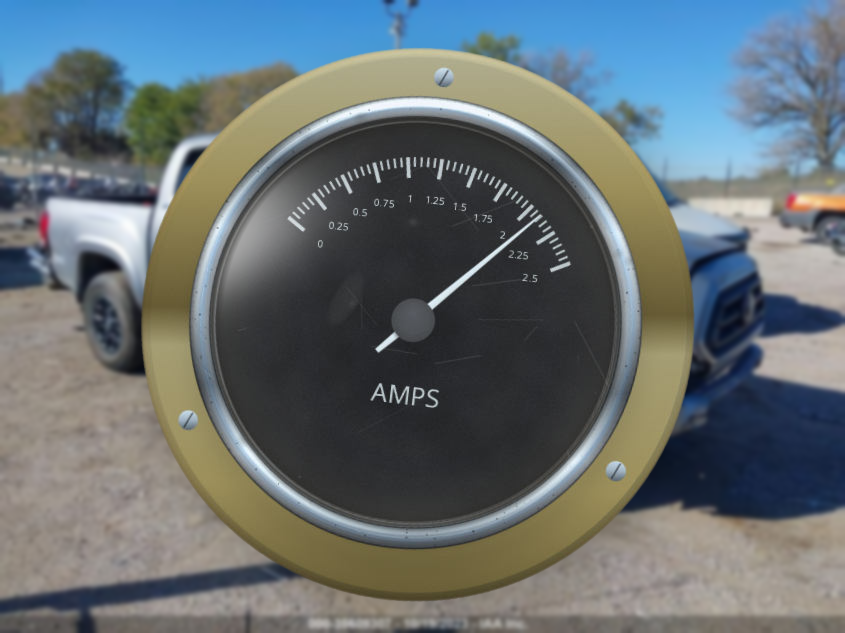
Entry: 2.1 A
